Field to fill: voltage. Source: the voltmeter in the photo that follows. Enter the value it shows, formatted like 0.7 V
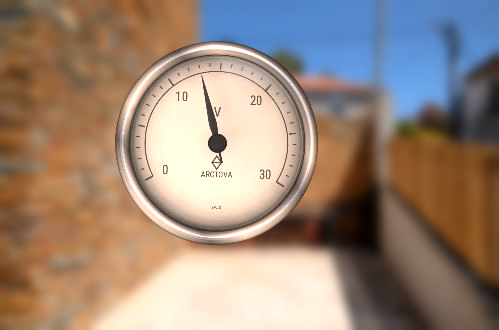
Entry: 13 V
